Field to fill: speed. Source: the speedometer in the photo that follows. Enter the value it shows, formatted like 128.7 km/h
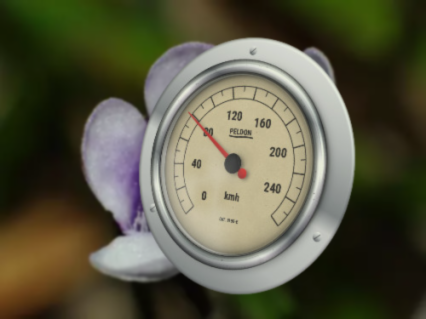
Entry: 80 km/h
